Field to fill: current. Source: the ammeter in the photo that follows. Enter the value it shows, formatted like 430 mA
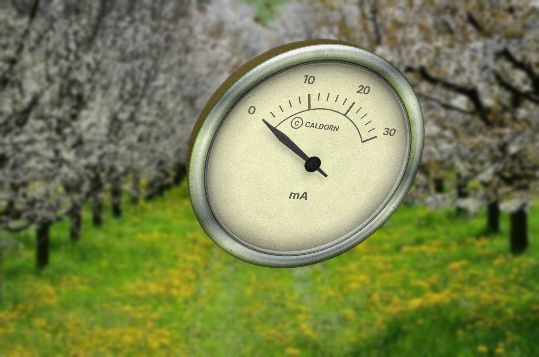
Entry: 0 mA
